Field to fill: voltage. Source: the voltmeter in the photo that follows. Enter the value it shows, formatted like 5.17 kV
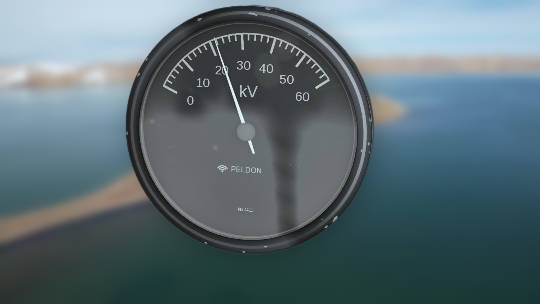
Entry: 22 kV
